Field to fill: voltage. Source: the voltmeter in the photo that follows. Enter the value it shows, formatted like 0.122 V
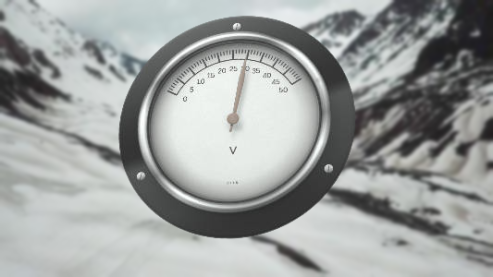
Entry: 30 V
